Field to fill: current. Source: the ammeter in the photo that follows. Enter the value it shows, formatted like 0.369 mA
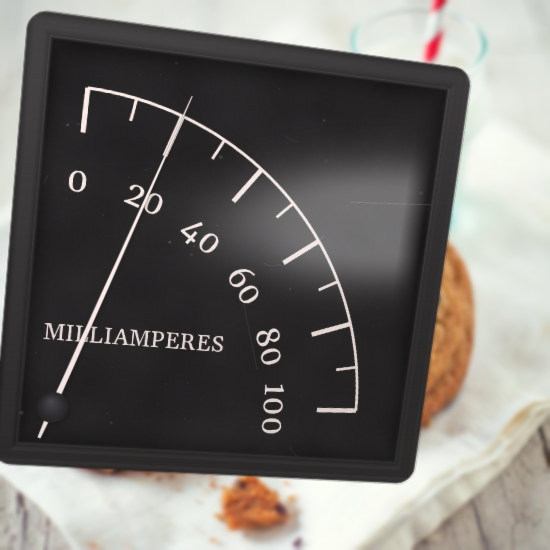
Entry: 20 mA
